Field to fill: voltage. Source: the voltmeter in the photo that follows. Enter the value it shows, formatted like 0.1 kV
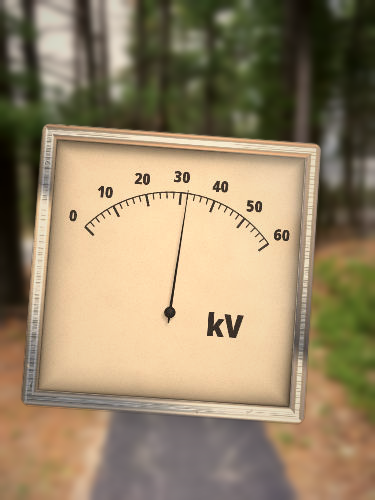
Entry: 32 kV
